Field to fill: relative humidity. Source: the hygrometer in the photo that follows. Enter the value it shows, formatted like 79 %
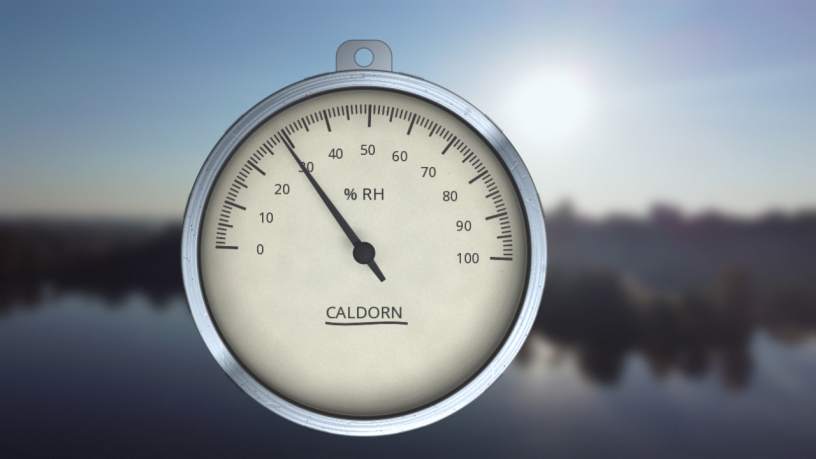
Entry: 29 %
